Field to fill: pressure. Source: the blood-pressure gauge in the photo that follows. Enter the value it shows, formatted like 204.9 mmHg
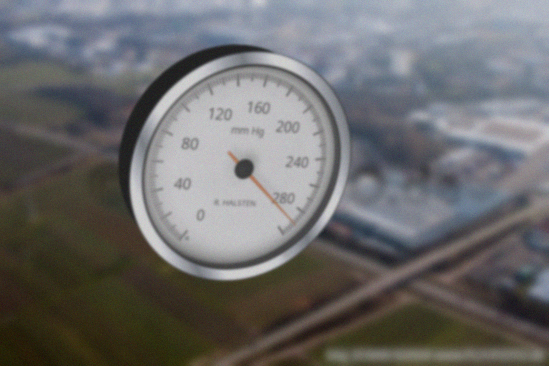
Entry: 290 mmHg
